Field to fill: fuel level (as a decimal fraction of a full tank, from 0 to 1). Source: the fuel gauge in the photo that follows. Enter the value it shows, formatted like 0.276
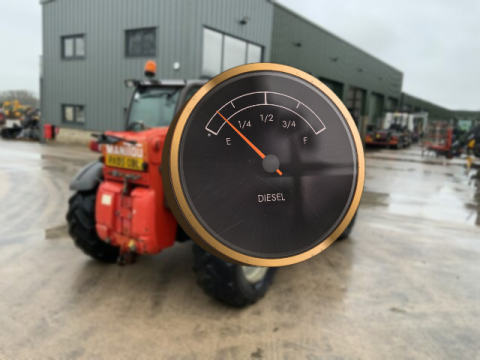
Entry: 0.125
